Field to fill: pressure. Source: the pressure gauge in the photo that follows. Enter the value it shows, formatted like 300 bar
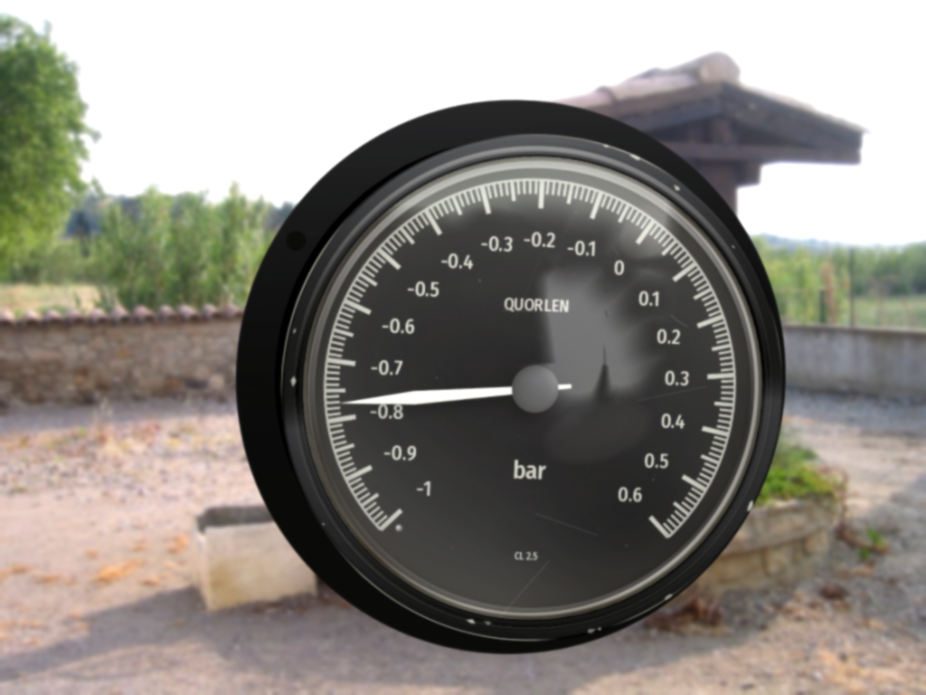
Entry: -0.77 bar
